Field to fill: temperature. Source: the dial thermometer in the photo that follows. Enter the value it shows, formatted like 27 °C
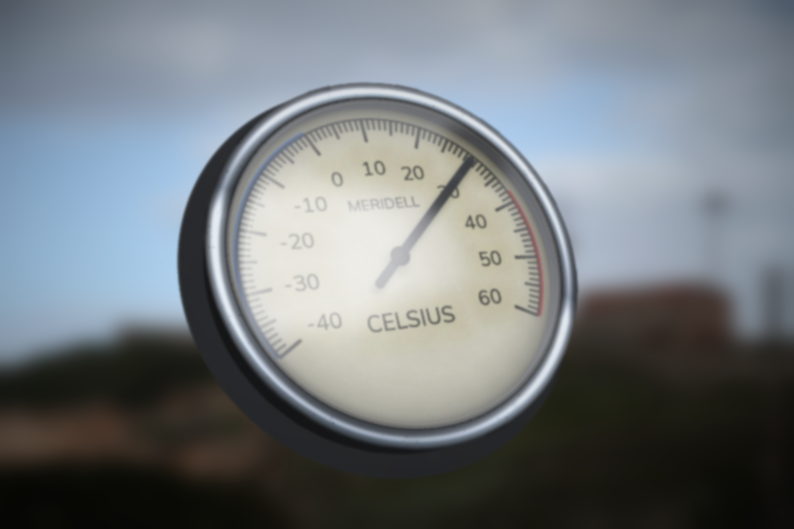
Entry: 30 °C
